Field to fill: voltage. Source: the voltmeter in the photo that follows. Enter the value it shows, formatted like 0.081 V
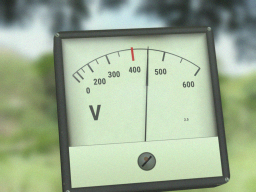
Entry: 450 V
